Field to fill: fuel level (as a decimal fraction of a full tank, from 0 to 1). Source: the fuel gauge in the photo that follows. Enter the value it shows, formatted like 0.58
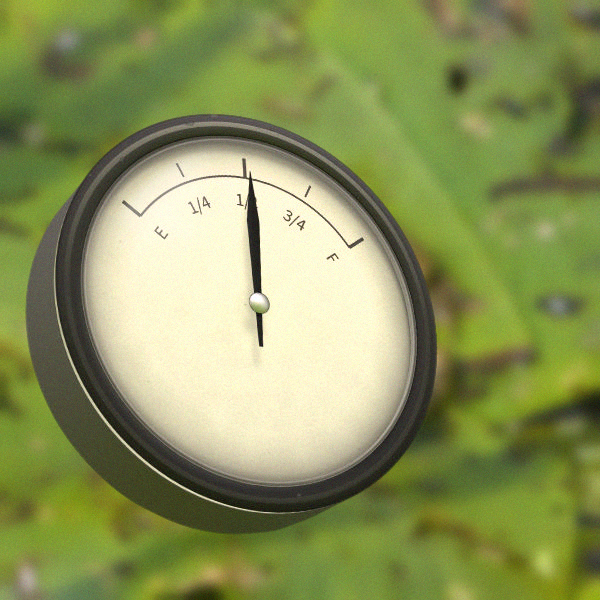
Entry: 0.5
